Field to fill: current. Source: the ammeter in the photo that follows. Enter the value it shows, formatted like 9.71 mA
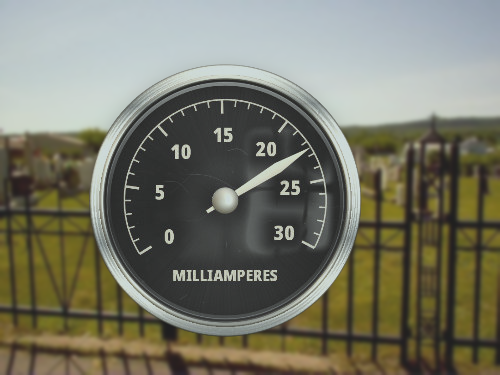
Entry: 22.5 mA
